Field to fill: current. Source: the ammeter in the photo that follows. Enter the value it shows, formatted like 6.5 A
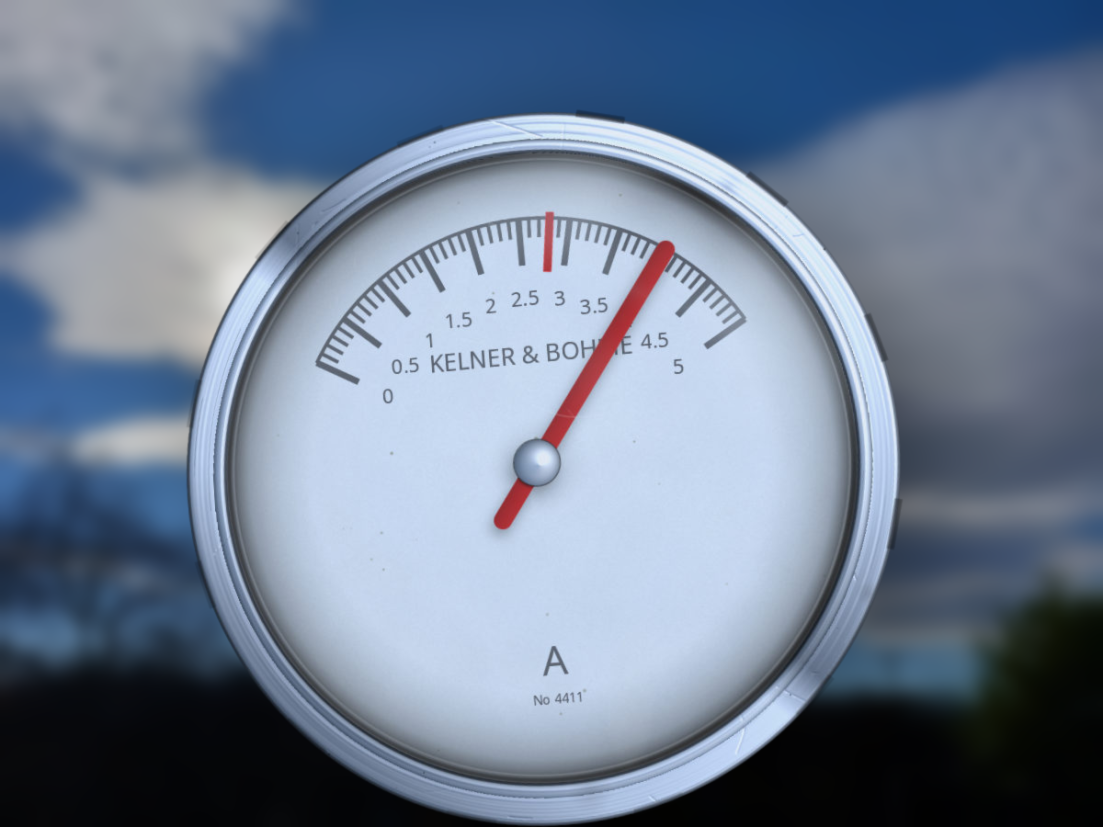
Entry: 4 A
